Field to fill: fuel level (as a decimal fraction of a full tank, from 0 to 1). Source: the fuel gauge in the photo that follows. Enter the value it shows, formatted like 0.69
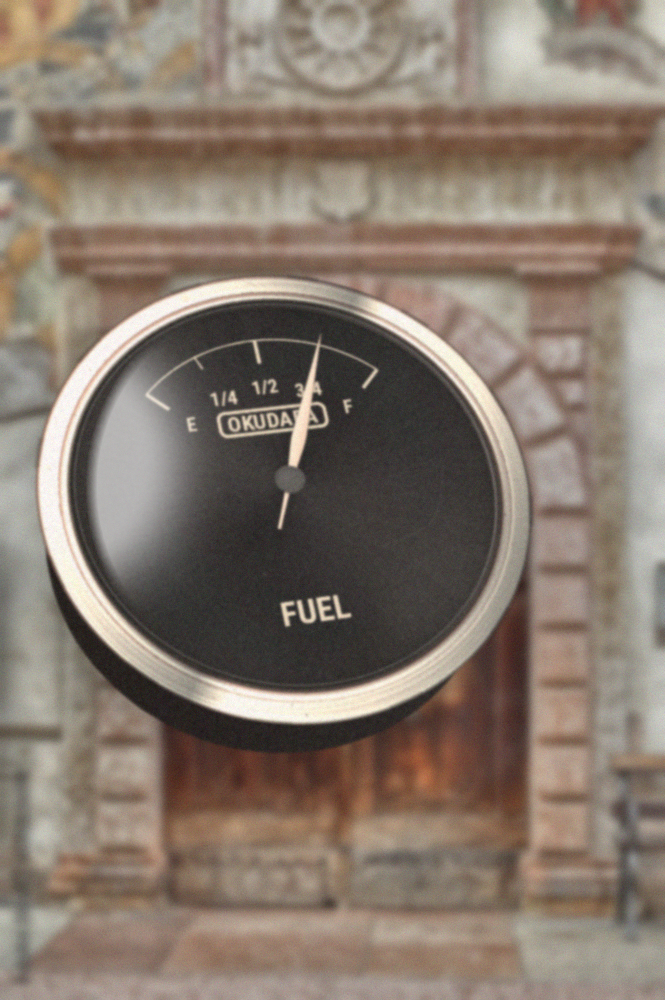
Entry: 0.75
